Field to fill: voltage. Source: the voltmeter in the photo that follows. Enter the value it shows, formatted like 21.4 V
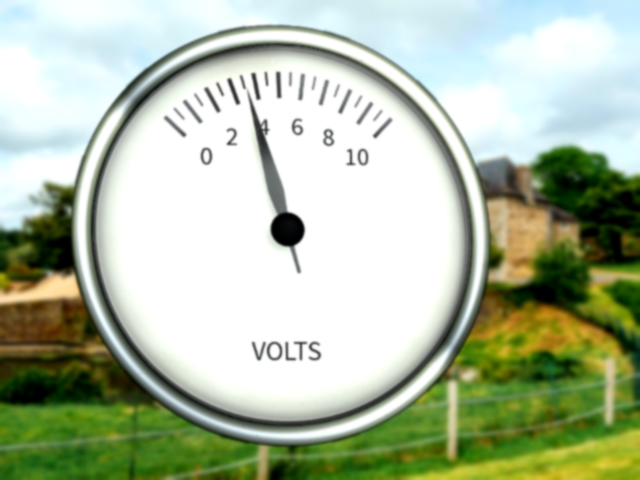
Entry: 3.5 V
